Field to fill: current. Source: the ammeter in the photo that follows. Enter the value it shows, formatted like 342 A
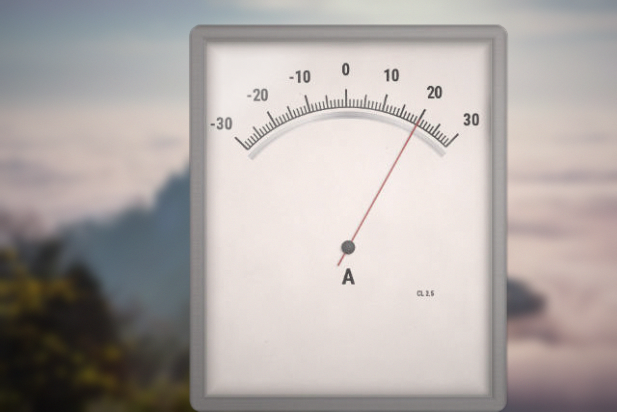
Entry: 20 A
